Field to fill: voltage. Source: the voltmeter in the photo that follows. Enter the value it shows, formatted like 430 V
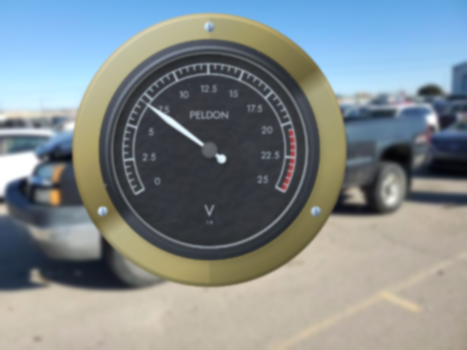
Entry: 7 V
